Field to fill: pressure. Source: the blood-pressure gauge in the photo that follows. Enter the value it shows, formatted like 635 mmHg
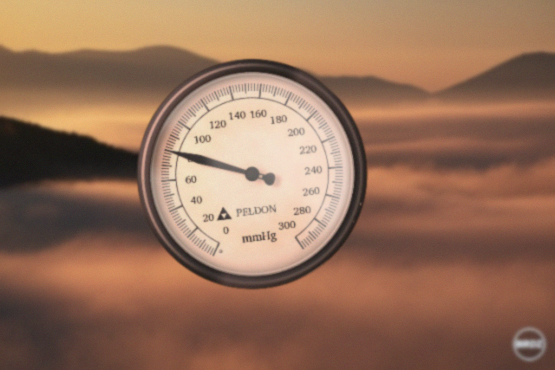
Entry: 80 mmHg
